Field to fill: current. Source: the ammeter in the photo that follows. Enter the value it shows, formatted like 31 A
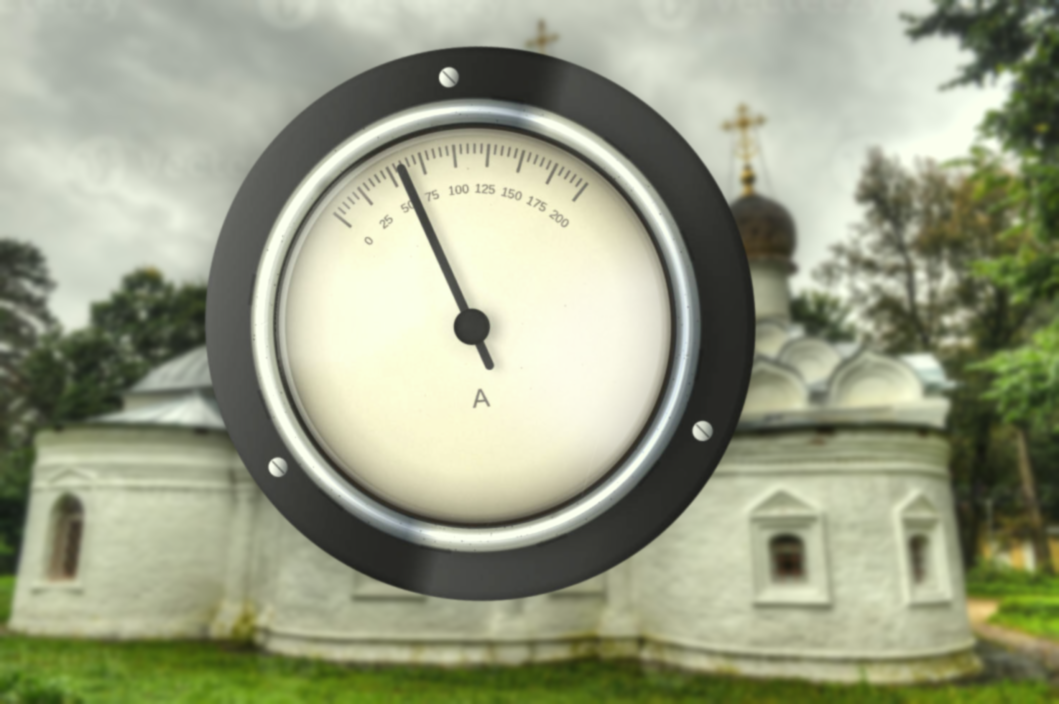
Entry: 60 A
